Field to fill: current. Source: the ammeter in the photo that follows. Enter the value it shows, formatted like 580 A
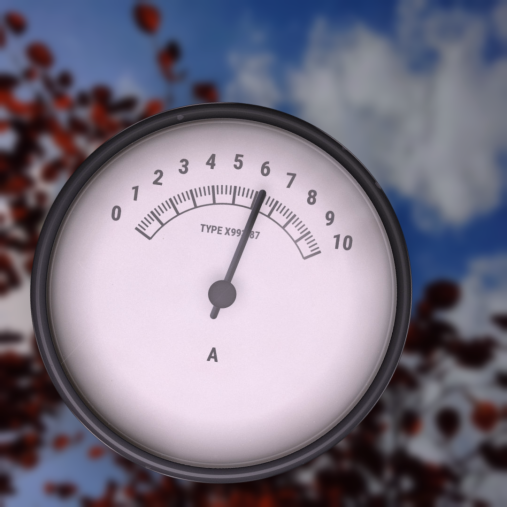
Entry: 6.2 A
